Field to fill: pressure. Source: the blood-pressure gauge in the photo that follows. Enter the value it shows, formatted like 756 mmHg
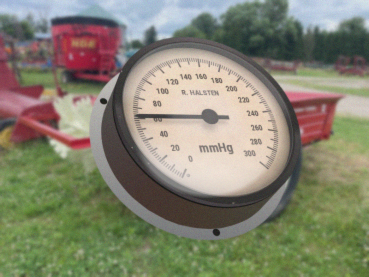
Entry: 60 mmHg
